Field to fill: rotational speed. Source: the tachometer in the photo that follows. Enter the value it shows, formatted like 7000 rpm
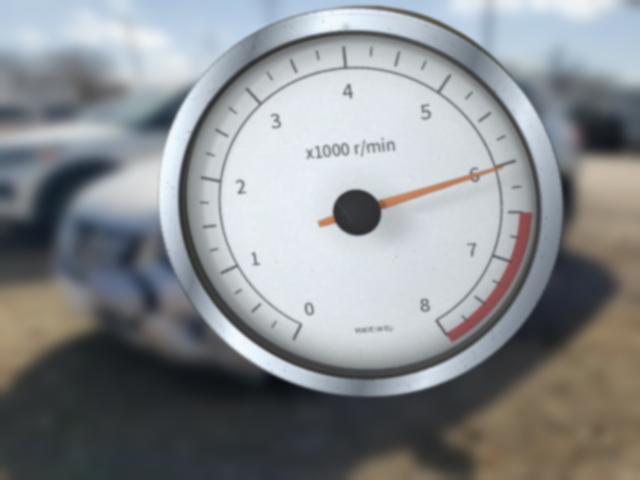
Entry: 6000 rpm
